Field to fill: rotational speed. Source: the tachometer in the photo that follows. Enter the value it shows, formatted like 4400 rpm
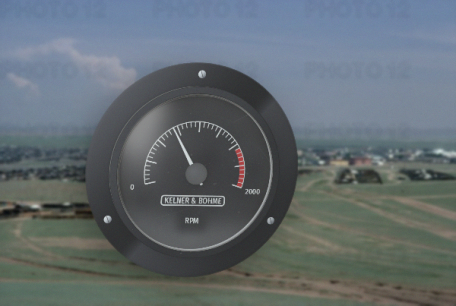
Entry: 700 rpm
